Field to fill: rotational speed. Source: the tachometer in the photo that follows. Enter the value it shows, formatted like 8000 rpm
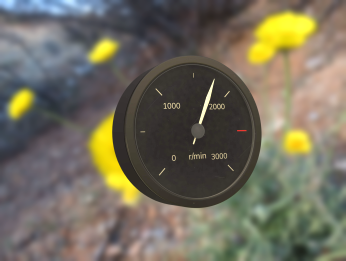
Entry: 1750 rpm
